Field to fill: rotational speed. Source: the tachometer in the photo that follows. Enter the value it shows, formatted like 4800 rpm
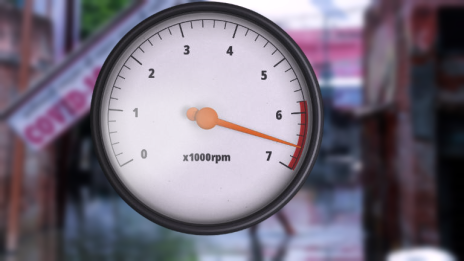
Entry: 6600 rpm
